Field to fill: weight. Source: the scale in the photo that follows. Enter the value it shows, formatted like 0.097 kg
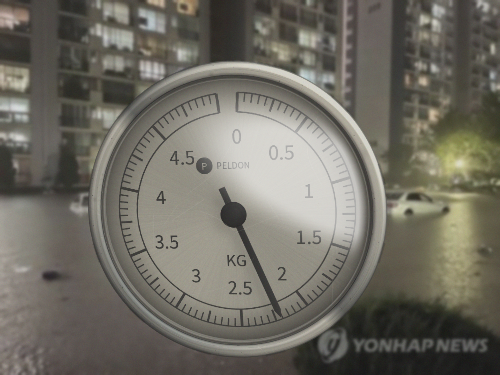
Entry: 2.2 kg
